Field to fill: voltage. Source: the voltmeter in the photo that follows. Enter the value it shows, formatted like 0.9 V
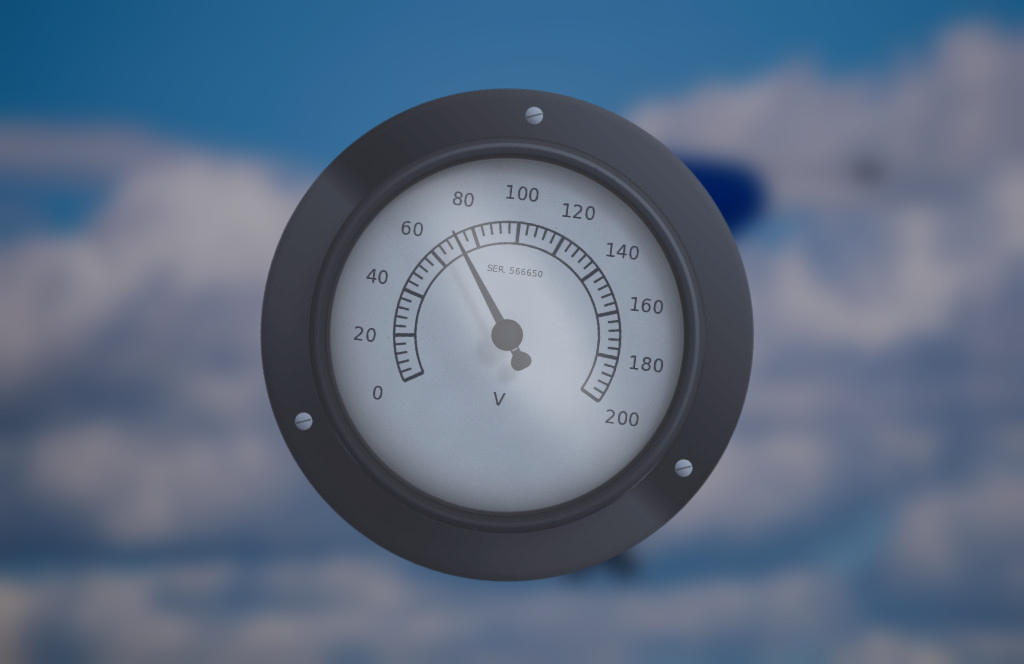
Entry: 72 V
